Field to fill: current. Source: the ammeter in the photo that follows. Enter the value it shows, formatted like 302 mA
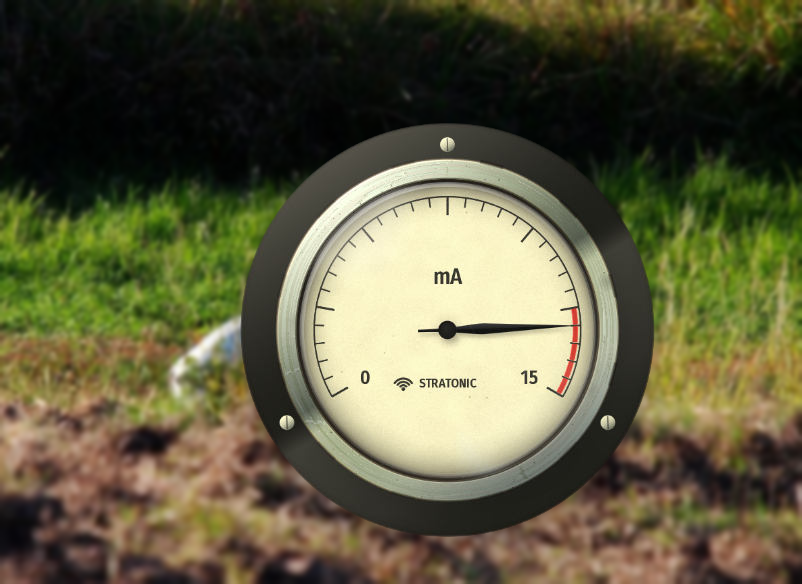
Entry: 13 mA
